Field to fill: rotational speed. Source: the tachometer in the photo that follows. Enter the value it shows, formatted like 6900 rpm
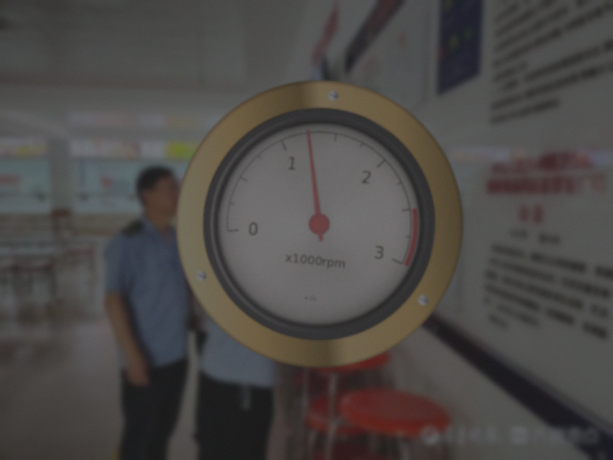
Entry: 1250 rpm
